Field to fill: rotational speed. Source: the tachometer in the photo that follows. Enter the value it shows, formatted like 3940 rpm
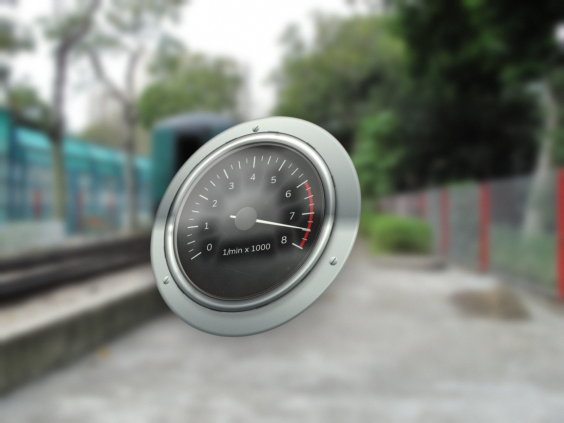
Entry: 7500 rpm
